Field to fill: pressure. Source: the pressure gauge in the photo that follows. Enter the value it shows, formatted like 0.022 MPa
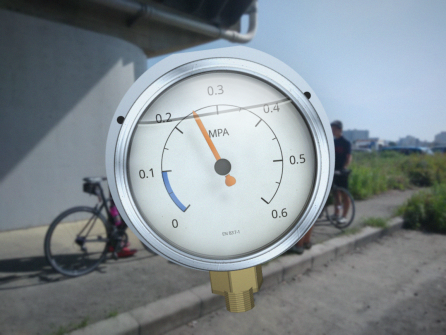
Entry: 0.25 MPa
